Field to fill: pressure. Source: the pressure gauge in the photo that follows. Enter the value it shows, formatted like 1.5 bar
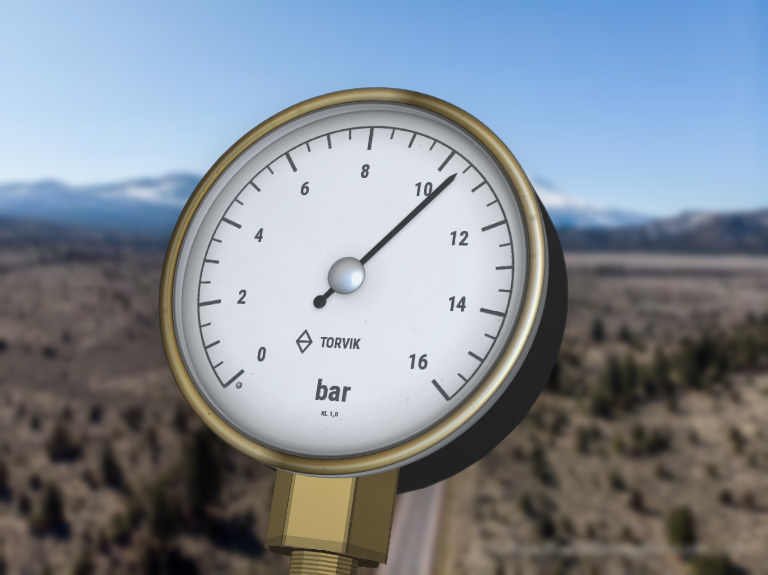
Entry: 10.5 bar
